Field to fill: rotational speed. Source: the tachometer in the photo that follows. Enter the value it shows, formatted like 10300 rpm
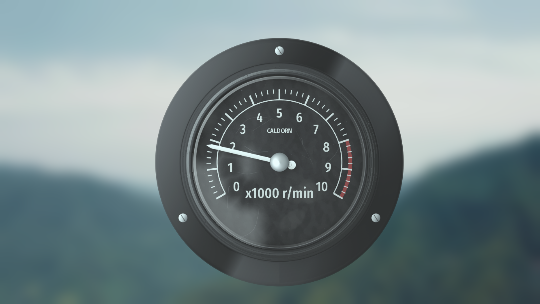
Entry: 1800 rpm
